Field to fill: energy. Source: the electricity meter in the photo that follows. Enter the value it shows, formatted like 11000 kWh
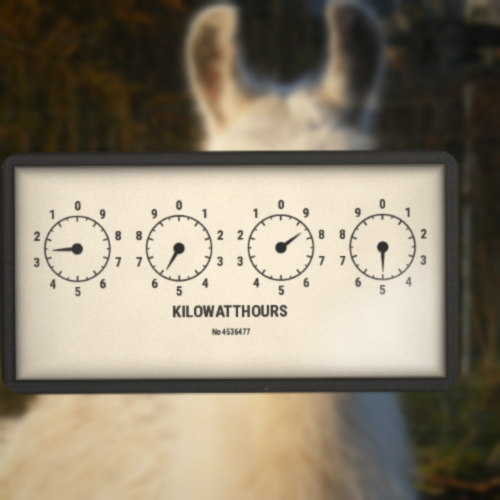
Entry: 2585 kWh
